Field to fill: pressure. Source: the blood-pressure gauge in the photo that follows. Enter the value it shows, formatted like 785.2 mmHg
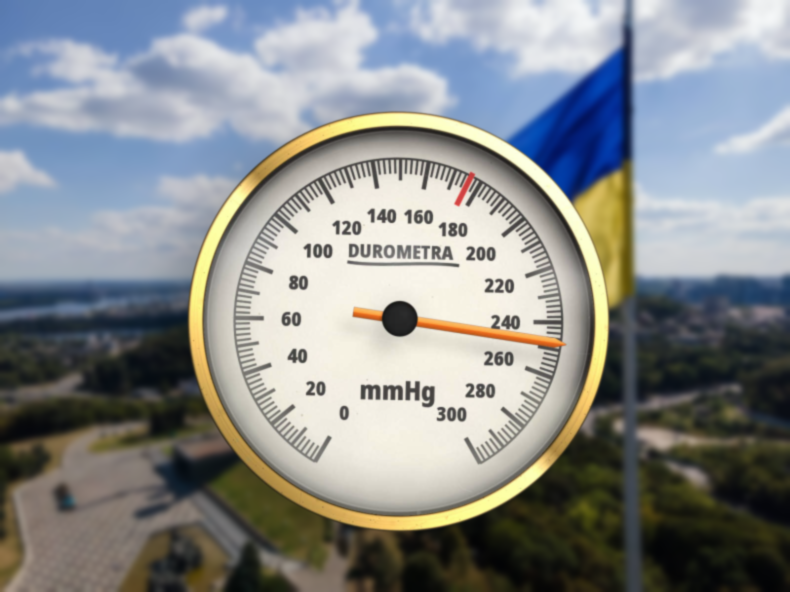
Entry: 248 mmHg
